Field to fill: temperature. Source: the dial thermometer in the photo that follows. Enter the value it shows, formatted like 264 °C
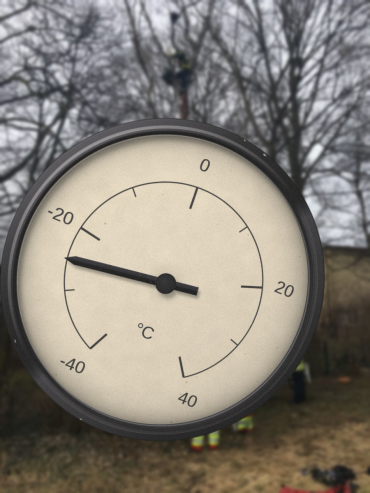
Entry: -25 °C
